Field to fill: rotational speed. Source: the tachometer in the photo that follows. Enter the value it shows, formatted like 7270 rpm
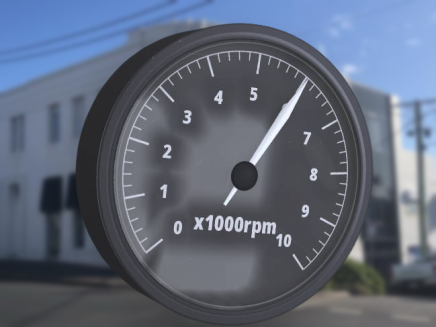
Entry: 6000 rpm
